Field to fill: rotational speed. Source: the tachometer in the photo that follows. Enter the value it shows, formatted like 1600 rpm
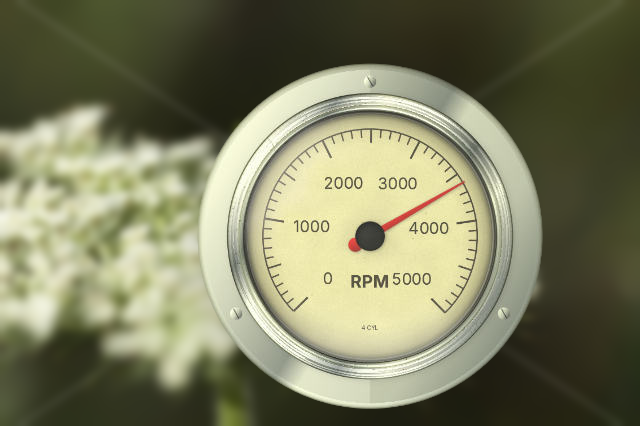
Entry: 3600 rpm
